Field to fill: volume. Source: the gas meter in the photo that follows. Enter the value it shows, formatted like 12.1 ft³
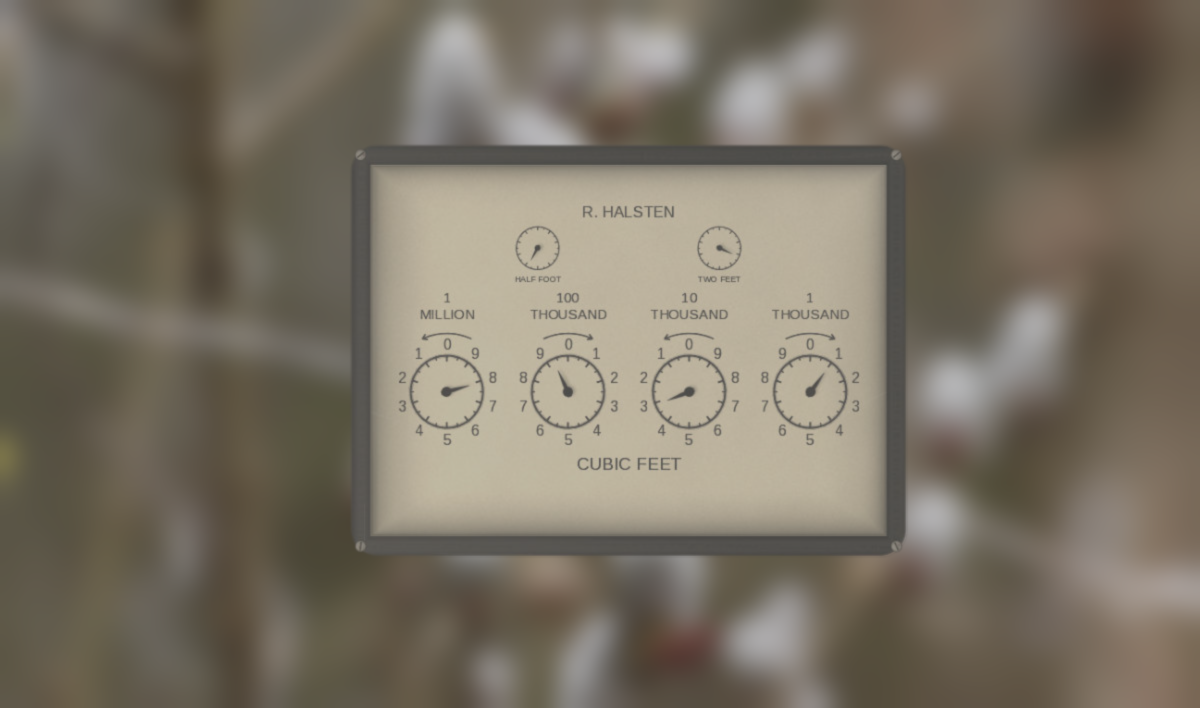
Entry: 793100 ft³
